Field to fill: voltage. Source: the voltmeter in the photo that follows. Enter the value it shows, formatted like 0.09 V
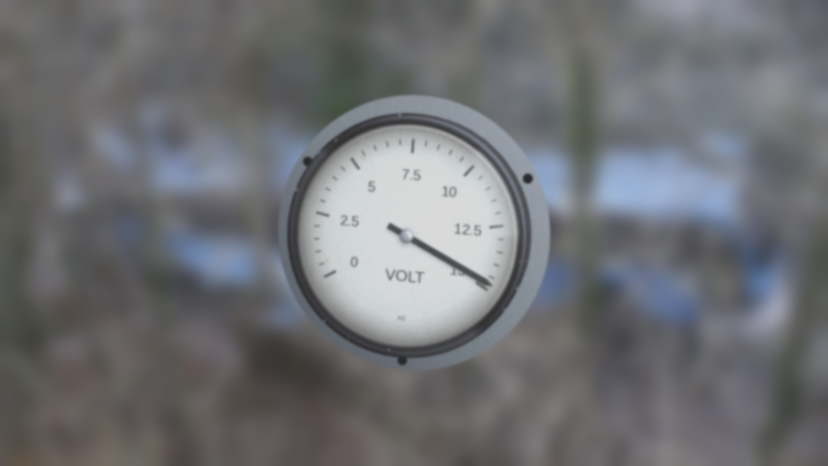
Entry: 14.75 V
